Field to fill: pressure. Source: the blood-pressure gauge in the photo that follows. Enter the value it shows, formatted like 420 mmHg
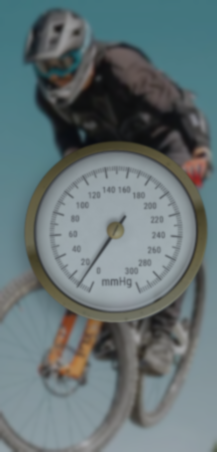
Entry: 10 mmHg
